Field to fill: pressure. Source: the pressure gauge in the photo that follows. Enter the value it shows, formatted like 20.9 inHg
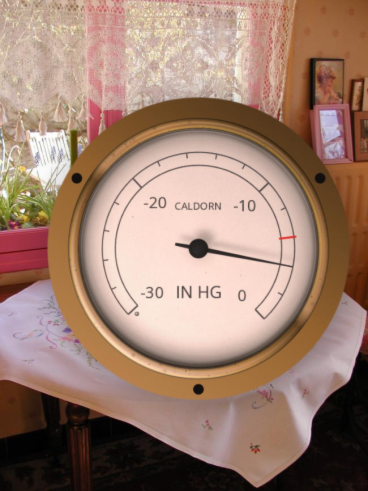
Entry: -4 inHg
